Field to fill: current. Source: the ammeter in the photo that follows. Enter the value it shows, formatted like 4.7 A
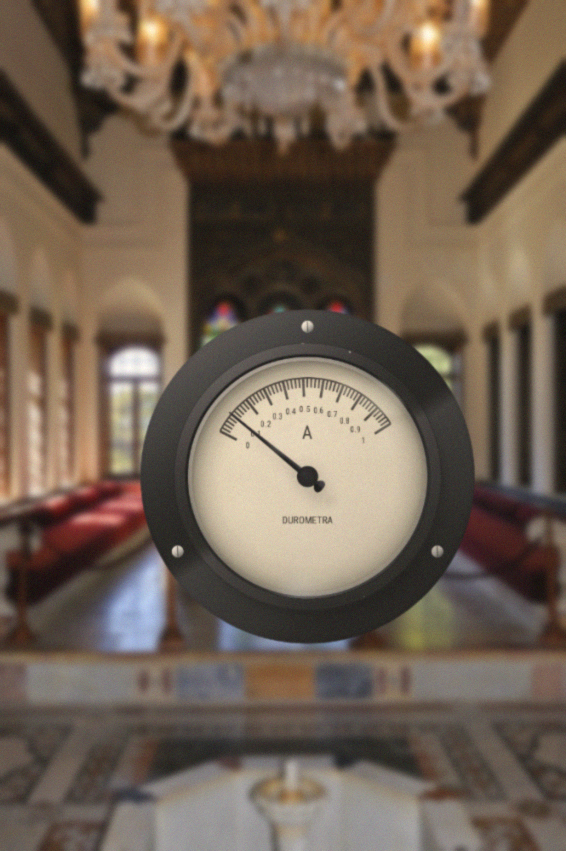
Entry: 0.1 A
